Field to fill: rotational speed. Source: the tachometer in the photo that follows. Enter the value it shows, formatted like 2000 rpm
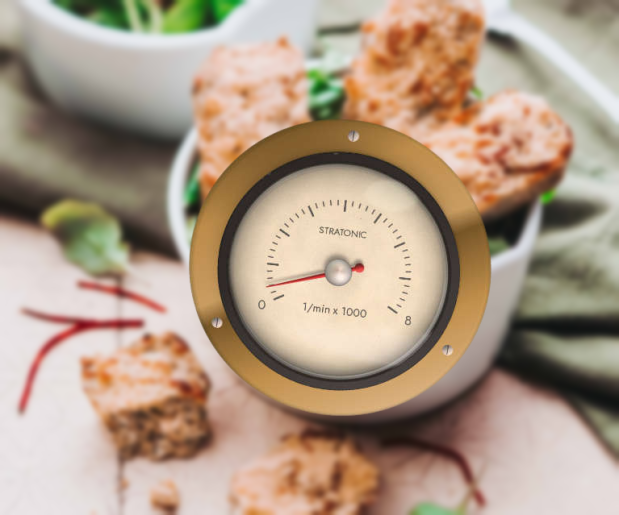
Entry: 400 rpm
